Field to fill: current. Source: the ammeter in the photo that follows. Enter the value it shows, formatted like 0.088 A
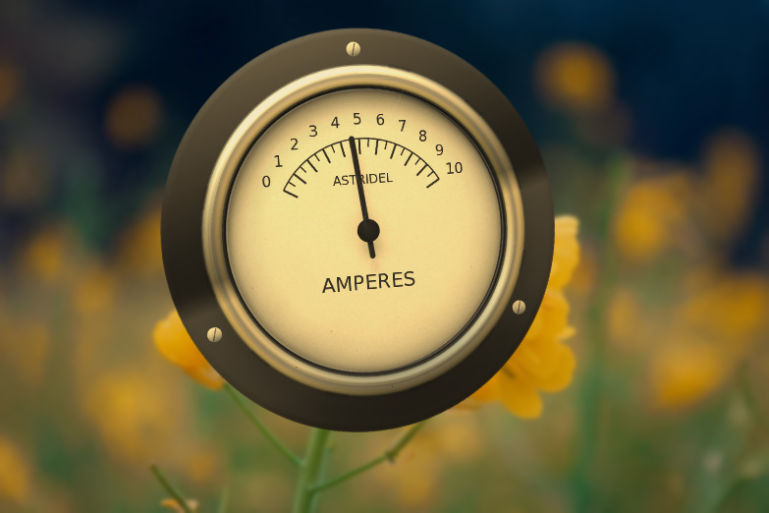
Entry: 4.5 A
